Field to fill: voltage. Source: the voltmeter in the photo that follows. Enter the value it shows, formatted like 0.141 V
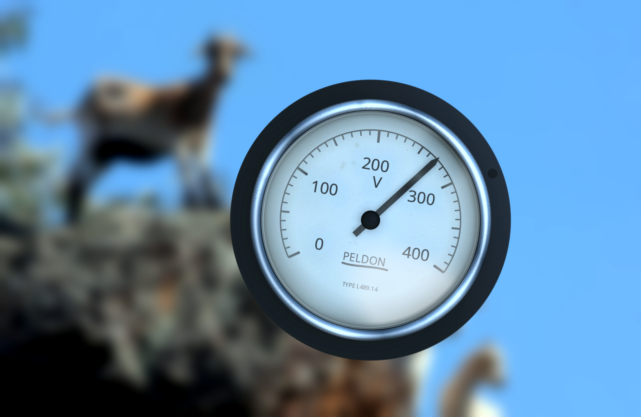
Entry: 270 V
